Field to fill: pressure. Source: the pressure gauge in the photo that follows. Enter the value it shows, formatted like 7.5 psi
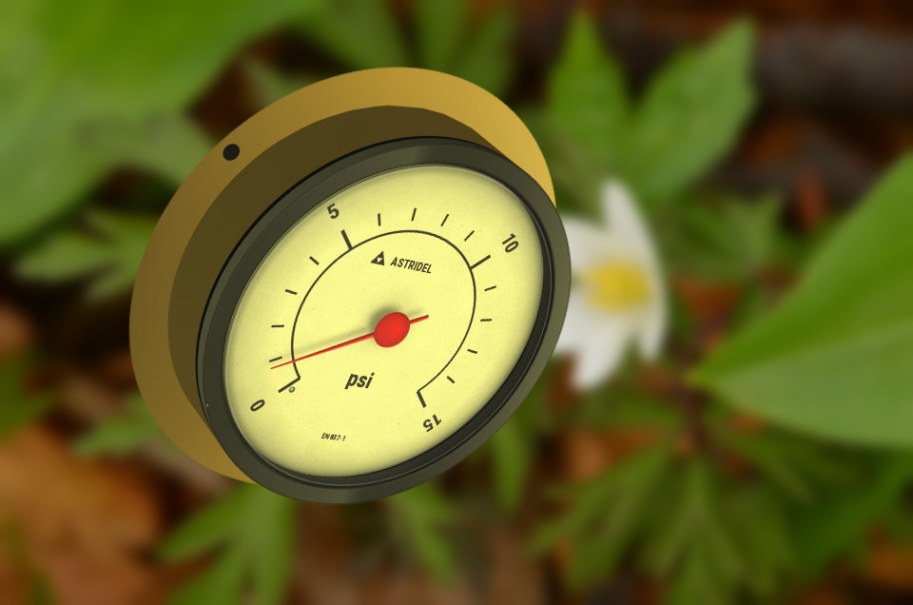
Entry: 1 psi
